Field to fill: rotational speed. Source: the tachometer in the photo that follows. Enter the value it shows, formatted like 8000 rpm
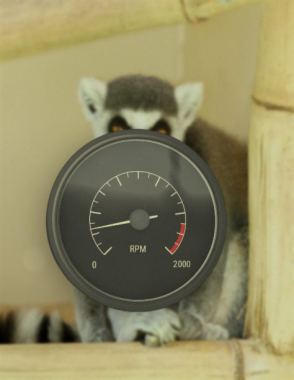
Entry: 250 rpm
